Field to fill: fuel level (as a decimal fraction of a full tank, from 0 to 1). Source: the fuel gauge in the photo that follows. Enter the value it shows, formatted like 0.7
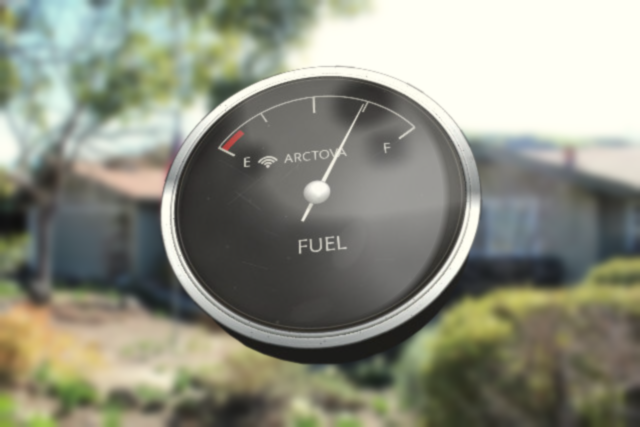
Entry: 0.75
